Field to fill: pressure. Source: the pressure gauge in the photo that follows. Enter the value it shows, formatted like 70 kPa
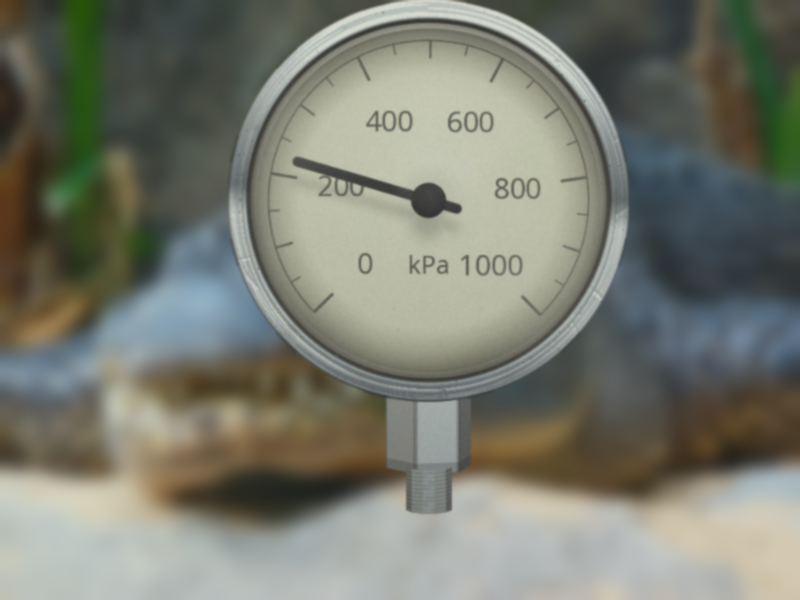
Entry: 225 kPa
